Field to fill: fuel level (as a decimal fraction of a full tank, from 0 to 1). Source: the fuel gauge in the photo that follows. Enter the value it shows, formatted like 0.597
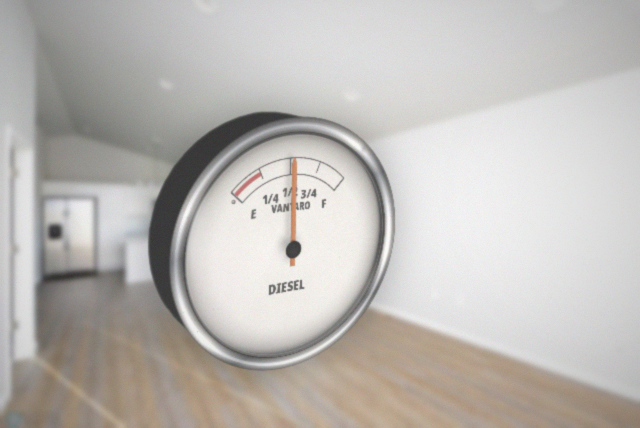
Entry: 0.5
